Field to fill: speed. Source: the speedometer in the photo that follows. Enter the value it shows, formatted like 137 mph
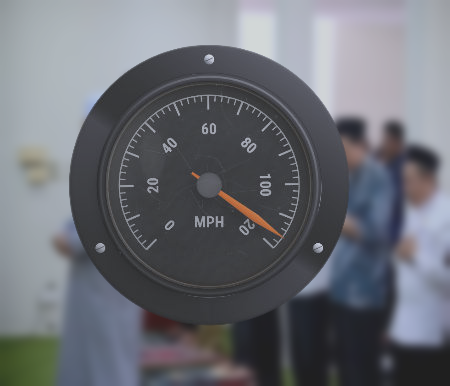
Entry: 116 mph
